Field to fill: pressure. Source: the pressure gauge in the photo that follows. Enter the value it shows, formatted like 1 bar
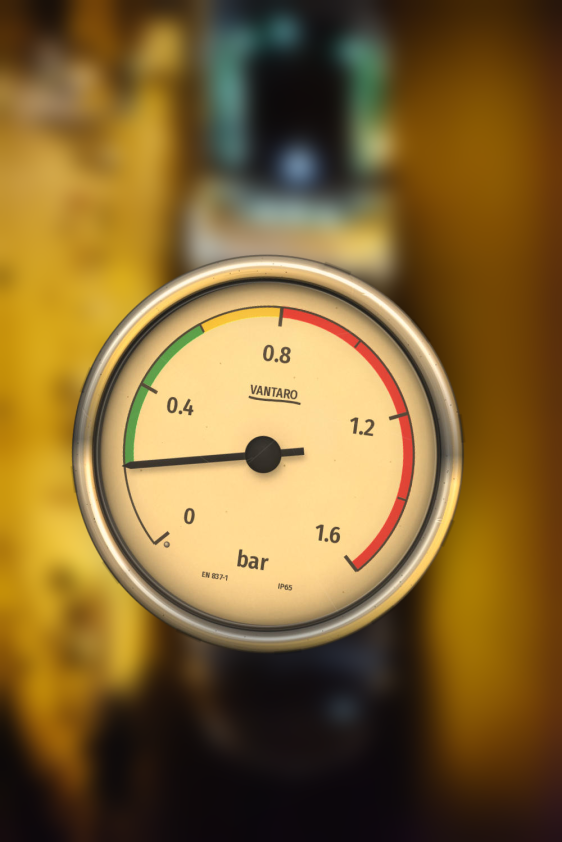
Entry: 0.2 bar
